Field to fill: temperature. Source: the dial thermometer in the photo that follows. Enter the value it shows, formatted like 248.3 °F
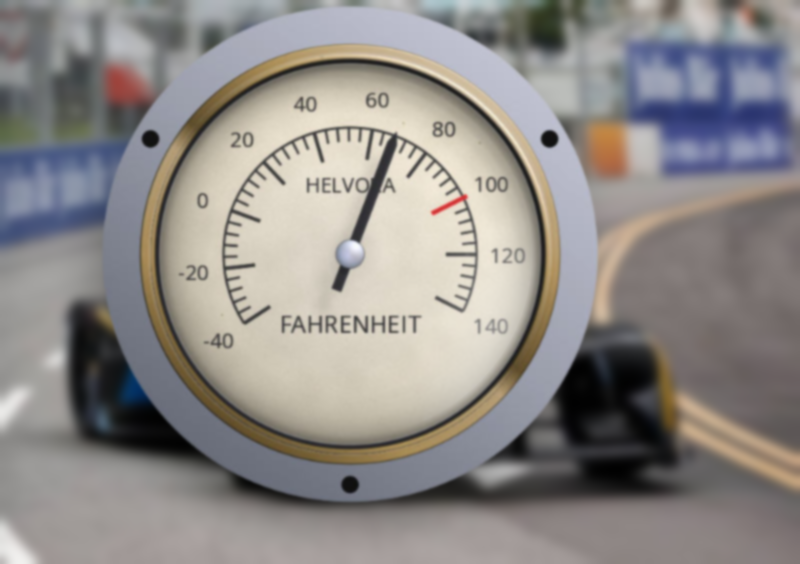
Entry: 68 °F
